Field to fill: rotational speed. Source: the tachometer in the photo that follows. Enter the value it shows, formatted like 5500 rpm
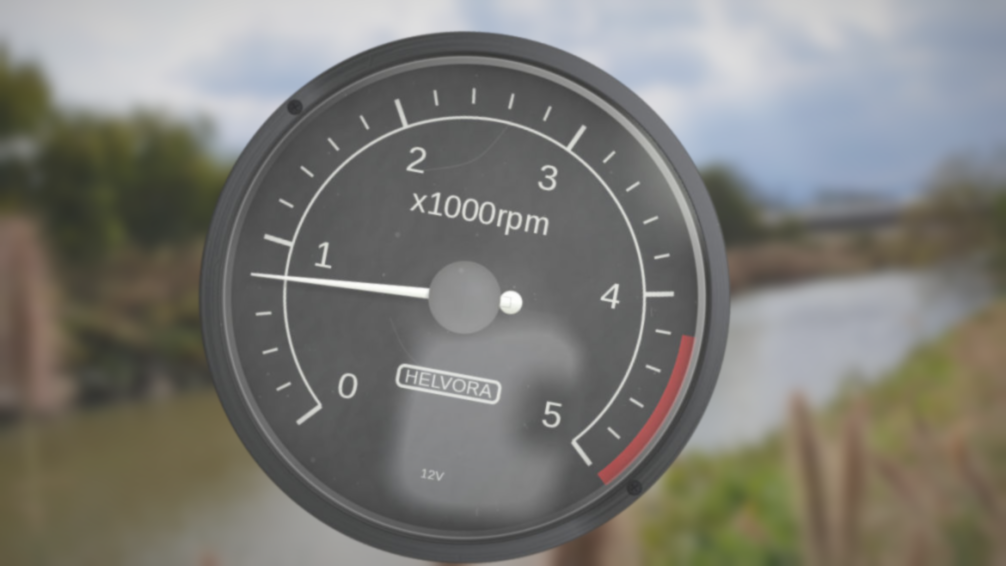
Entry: 800 rpm
